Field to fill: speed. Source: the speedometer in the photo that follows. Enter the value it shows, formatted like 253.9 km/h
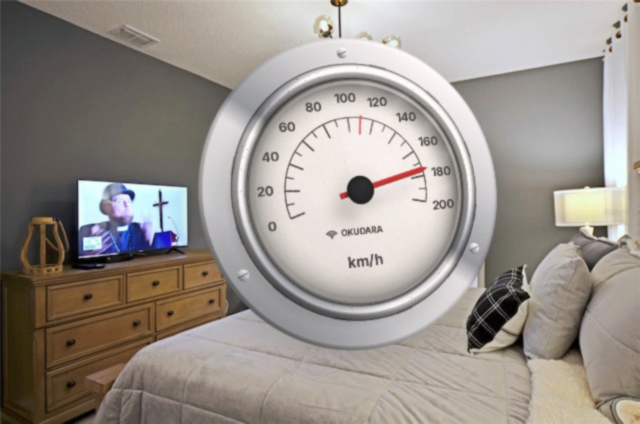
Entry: 175 km/h
